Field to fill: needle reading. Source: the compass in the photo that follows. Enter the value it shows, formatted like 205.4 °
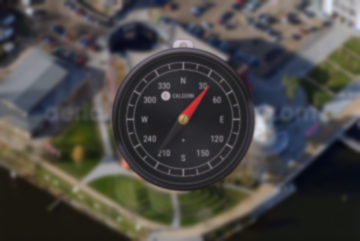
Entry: 37.5 °
